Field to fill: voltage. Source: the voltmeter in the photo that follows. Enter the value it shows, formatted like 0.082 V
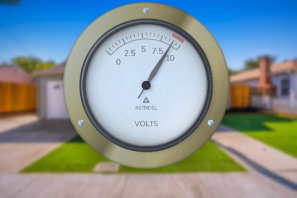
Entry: 9 V
